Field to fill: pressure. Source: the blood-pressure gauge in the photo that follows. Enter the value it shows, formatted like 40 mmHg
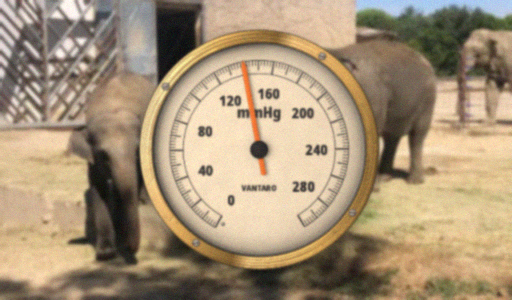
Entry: 140 mmHg
